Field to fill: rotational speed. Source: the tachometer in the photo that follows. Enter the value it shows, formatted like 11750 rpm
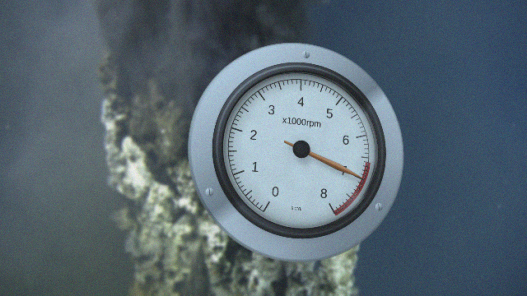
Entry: 7000 rpm
